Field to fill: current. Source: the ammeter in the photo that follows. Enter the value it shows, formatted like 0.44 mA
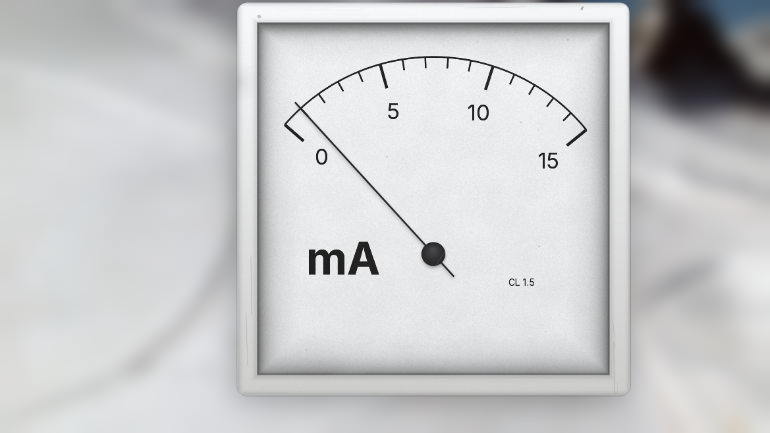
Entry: 1 mA
